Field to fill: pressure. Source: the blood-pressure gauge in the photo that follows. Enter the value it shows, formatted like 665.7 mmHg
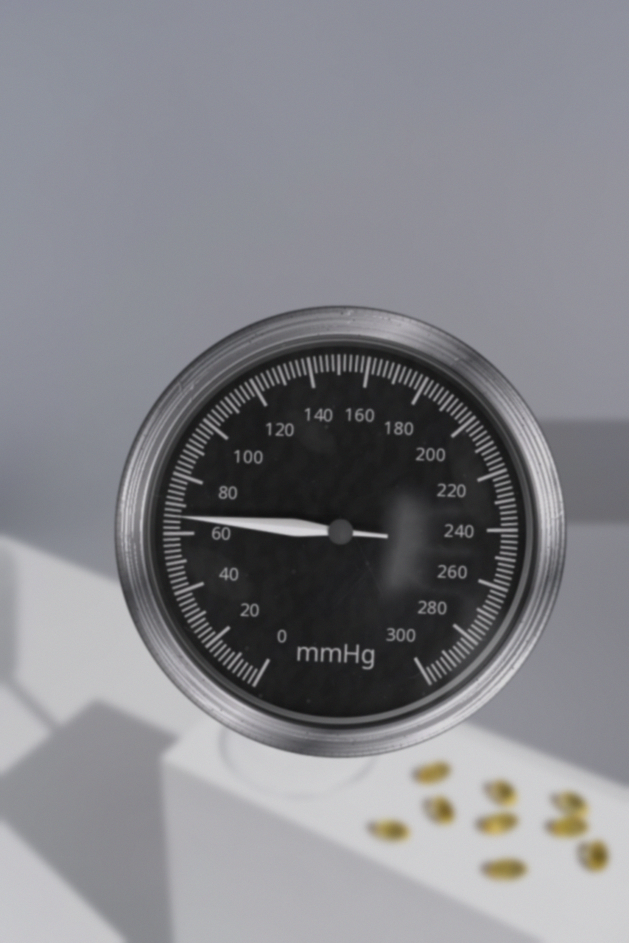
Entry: 66 mmHg
